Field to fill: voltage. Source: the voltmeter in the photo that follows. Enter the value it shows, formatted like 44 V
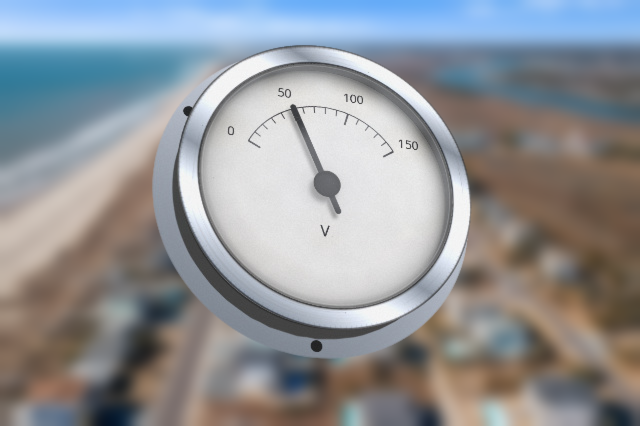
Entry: 50 V
